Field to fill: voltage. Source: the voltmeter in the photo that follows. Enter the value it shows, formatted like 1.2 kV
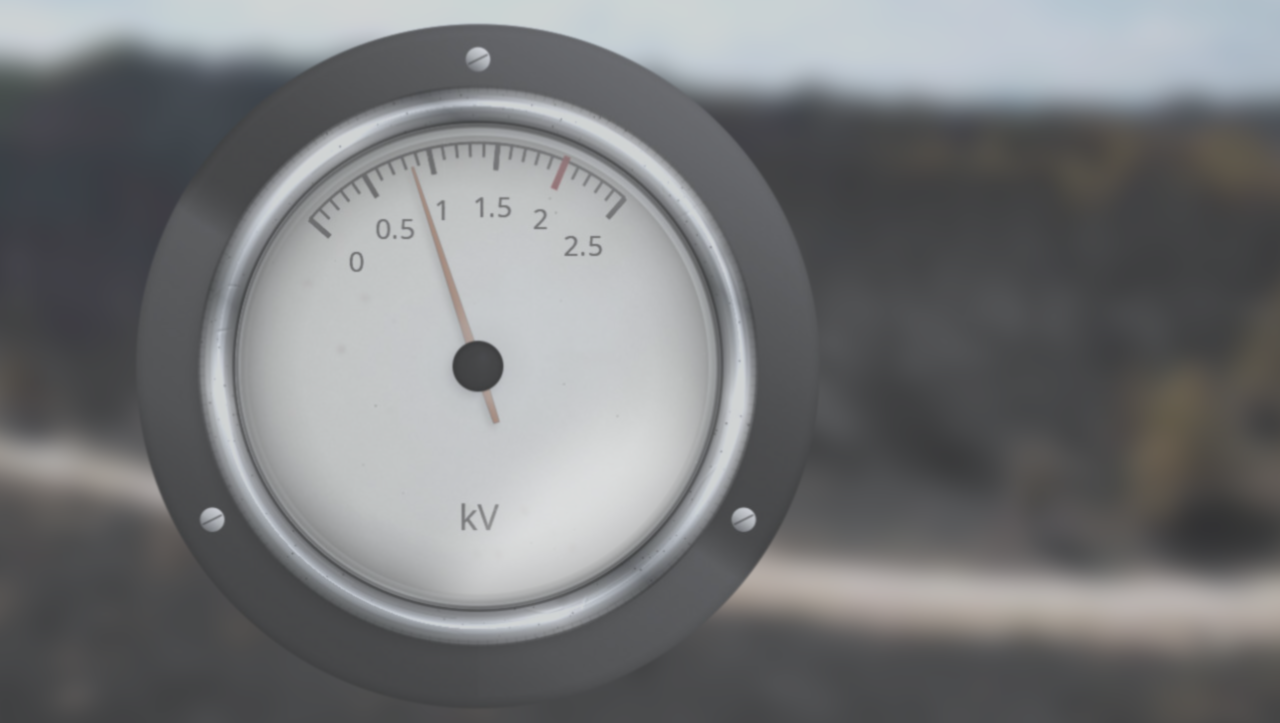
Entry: 0.85 kV
